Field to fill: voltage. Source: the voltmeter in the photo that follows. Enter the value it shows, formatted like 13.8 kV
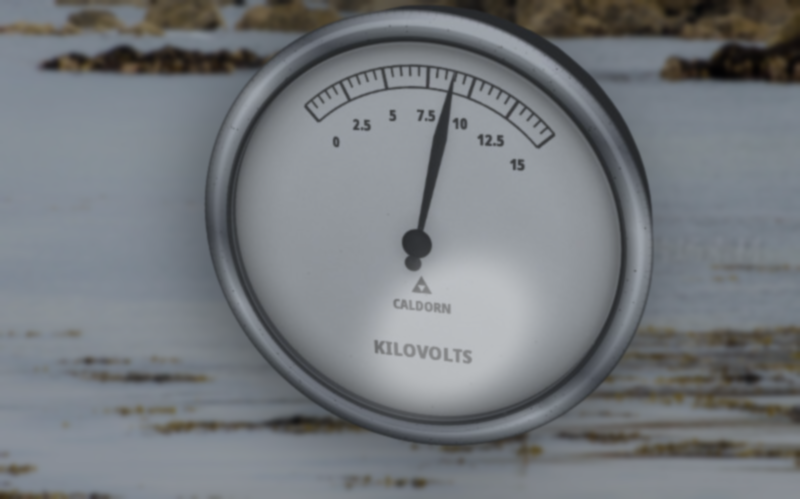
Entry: 9 kV
